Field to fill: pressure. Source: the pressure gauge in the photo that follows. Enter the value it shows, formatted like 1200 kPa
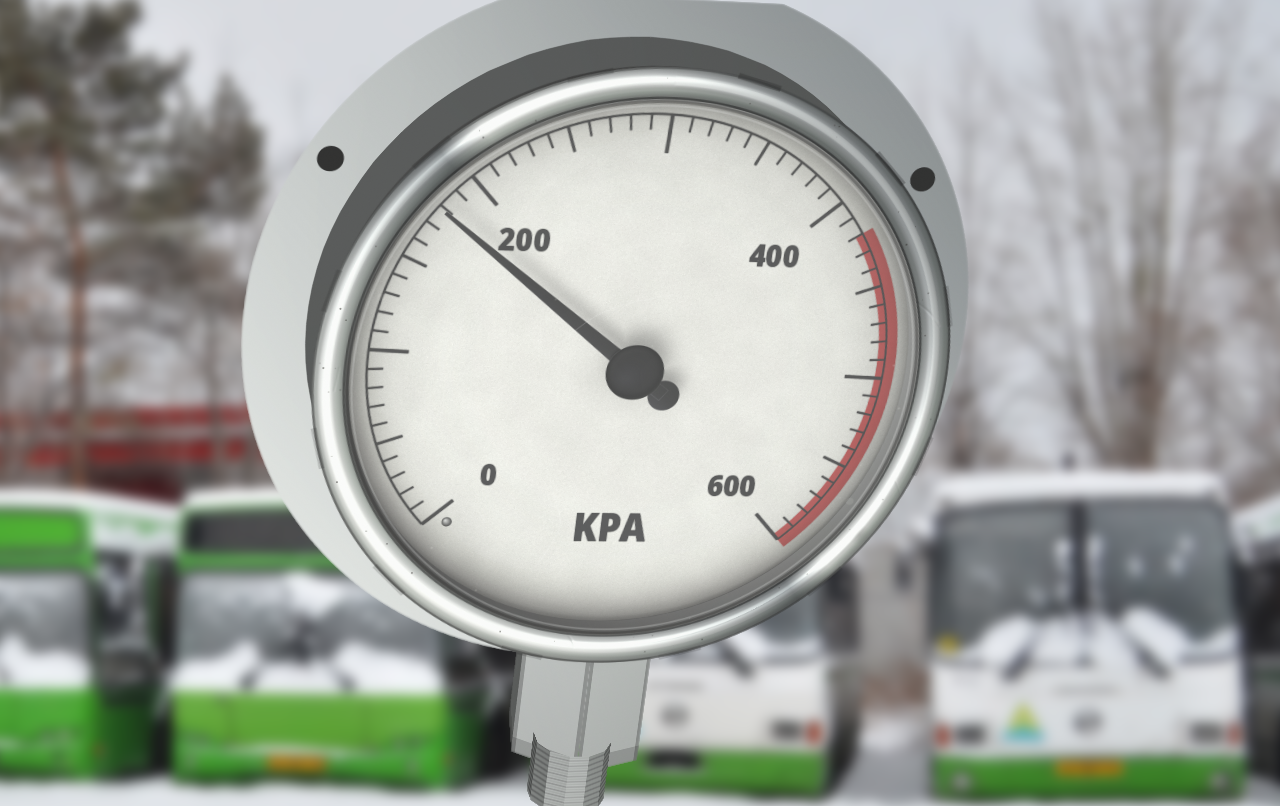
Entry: 180 kPa
